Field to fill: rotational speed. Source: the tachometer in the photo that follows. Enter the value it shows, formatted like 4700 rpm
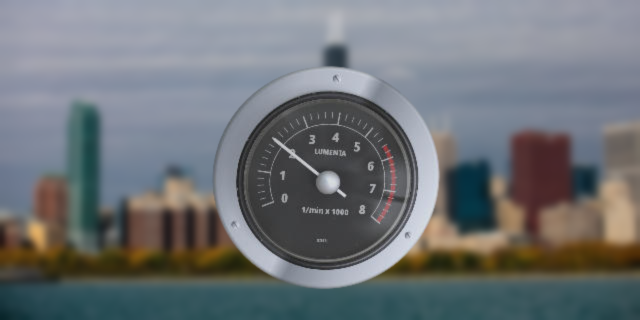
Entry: 2000 rpm
